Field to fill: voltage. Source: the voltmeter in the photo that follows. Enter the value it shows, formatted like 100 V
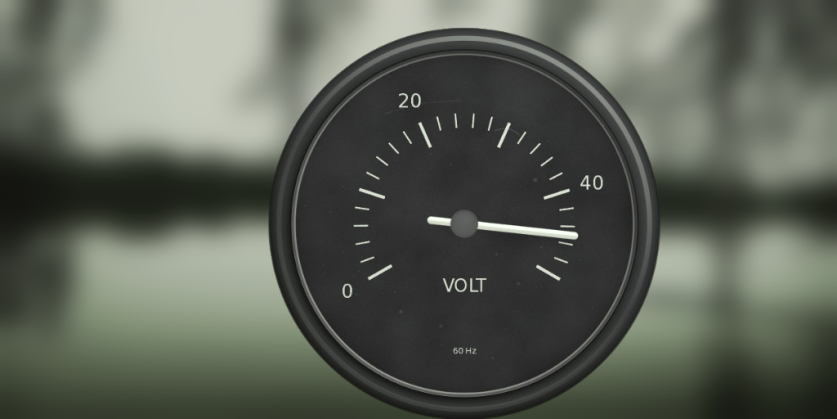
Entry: 45 V
